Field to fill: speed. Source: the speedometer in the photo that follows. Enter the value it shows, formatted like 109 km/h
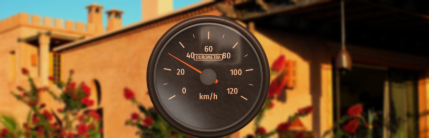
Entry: 30 km/h
